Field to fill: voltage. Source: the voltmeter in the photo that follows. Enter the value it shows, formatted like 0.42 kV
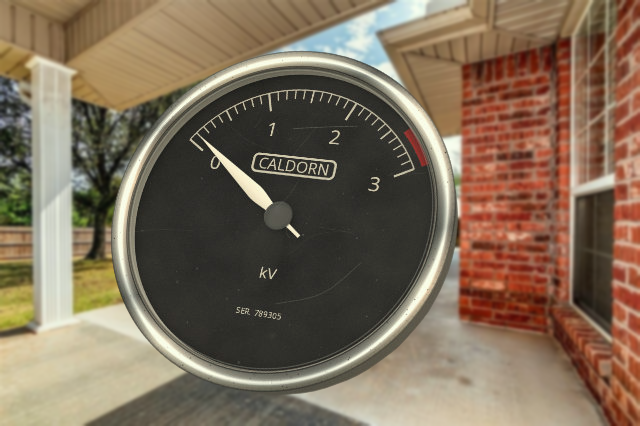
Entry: 0.1 kV
